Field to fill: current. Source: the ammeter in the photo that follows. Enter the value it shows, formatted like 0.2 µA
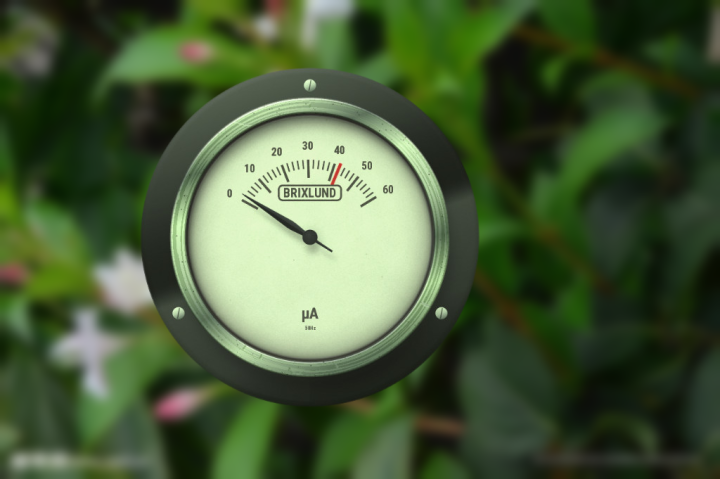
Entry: 2 µA
